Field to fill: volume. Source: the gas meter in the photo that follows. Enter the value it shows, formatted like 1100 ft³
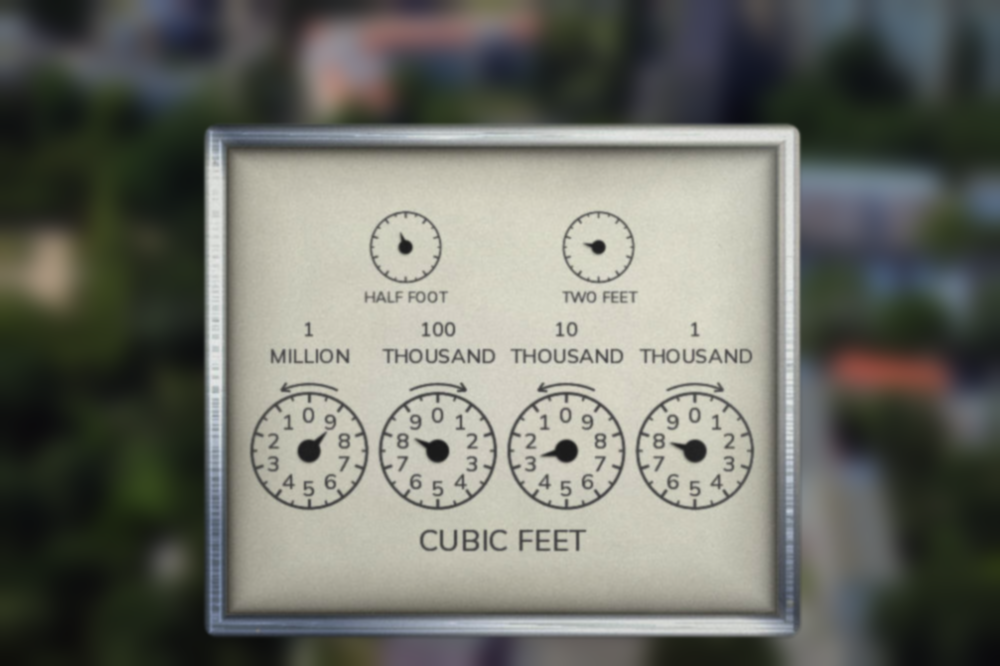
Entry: 882800 ft³
